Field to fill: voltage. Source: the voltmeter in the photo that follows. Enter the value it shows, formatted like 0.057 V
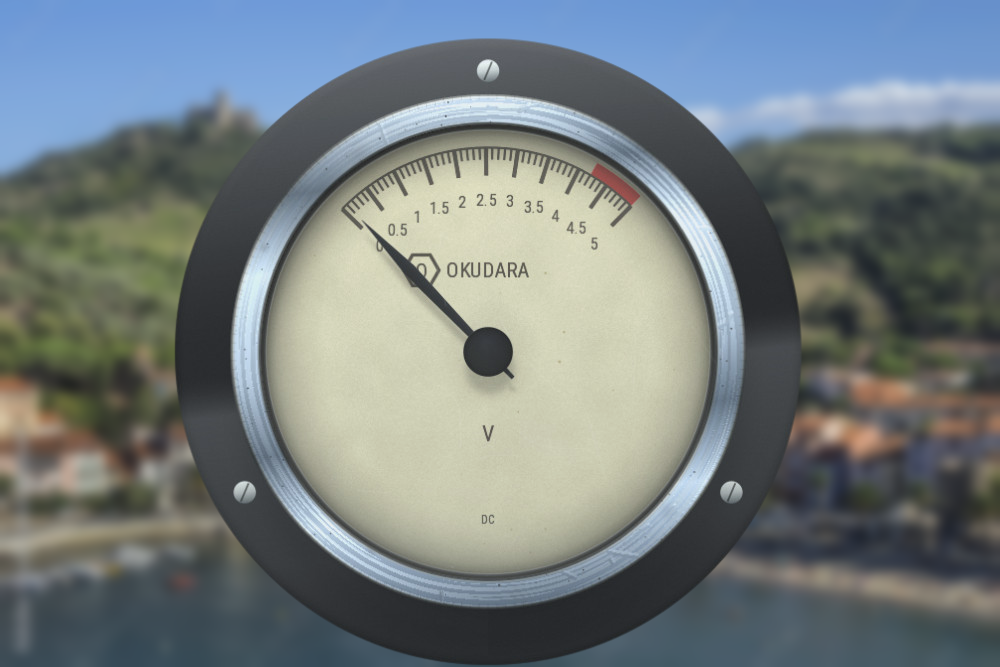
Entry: 0.1 V
